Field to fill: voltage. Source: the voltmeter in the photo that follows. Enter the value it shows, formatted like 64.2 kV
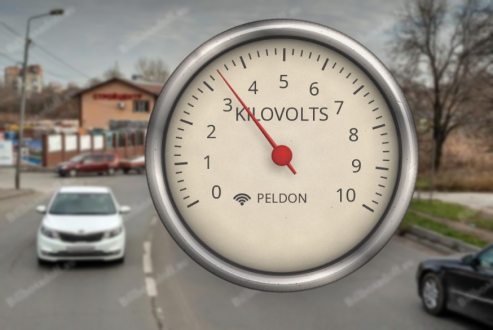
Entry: 3.4 kV
